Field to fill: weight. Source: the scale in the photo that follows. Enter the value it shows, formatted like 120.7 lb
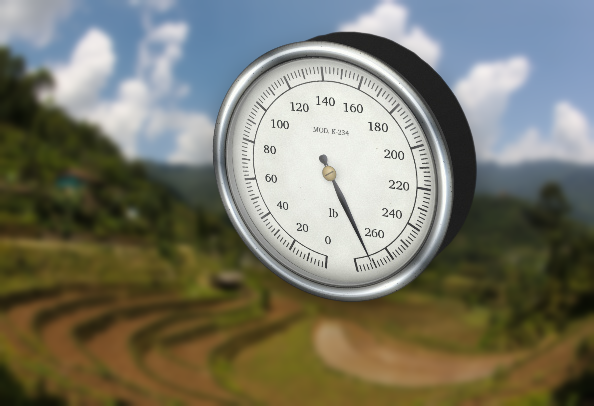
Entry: 270 lb
